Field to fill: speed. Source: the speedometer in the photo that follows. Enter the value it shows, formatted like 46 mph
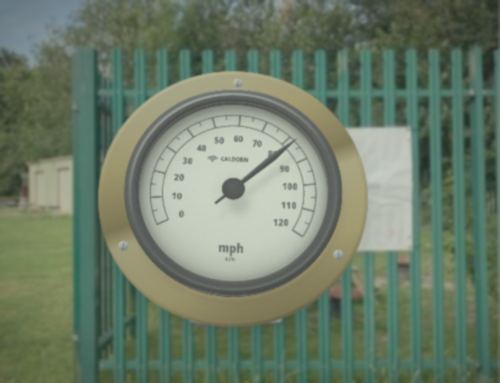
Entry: 82.5 mph
